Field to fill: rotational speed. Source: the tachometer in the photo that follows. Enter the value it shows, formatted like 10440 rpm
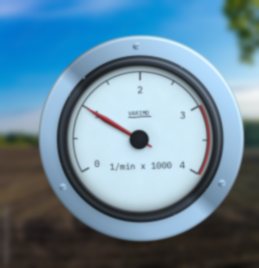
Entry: 1000 rpm
